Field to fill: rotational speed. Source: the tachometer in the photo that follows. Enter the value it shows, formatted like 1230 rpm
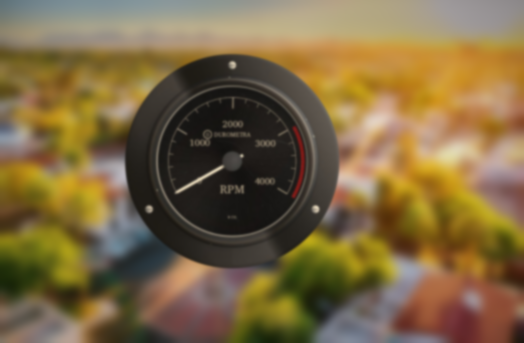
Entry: 0 rpm
